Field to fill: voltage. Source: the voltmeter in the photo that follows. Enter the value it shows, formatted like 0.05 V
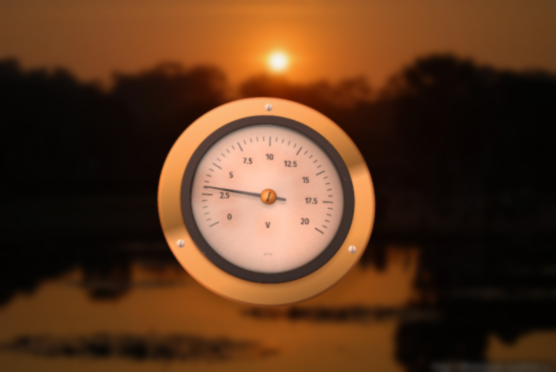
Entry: 3 V
